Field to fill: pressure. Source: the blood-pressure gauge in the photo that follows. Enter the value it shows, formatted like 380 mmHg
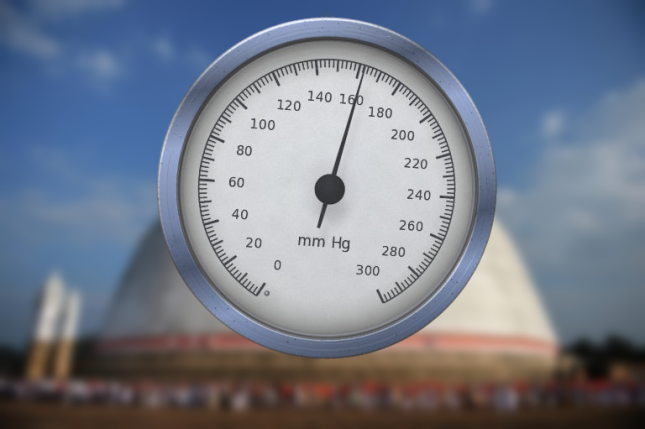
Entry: 162 mmHg
